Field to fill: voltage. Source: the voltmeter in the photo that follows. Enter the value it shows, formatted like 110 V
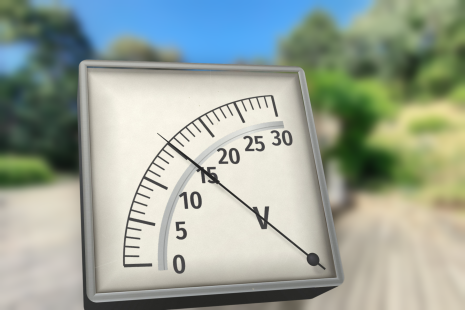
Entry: 15 V
